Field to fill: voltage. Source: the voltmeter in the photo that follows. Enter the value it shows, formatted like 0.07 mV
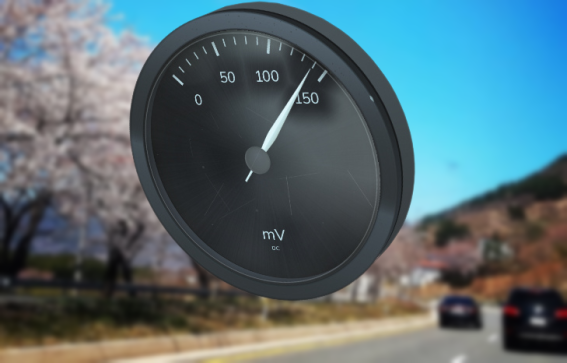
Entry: 140 mV
